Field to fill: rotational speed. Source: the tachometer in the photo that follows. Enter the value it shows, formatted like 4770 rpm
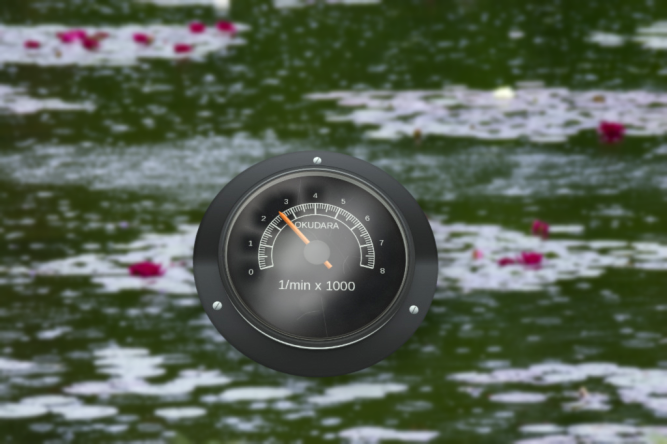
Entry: 2500 rpm
